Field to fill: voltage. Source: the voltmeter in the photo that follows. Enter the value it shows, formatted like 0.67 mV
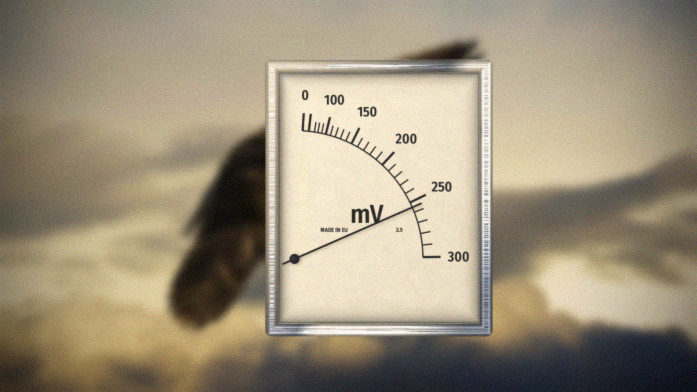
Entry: 255 mV
